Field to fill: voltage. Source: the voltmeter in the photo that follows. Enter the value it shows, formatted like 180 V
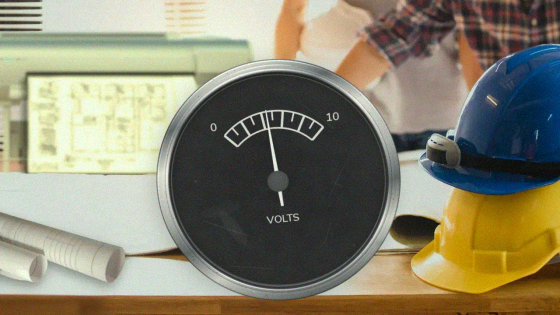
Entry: 4.5 V
